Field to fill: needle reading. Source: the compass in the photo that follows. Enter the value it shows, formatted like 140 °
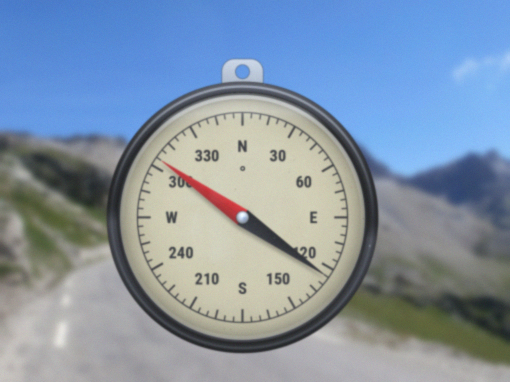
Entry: 305 °
